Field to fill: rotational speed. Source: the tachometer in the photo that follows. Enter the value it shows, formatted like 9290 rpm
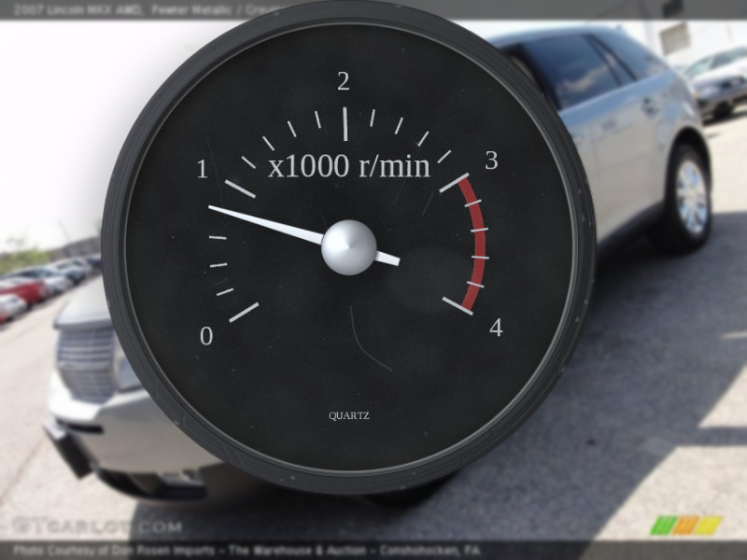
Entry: 800 rpm
